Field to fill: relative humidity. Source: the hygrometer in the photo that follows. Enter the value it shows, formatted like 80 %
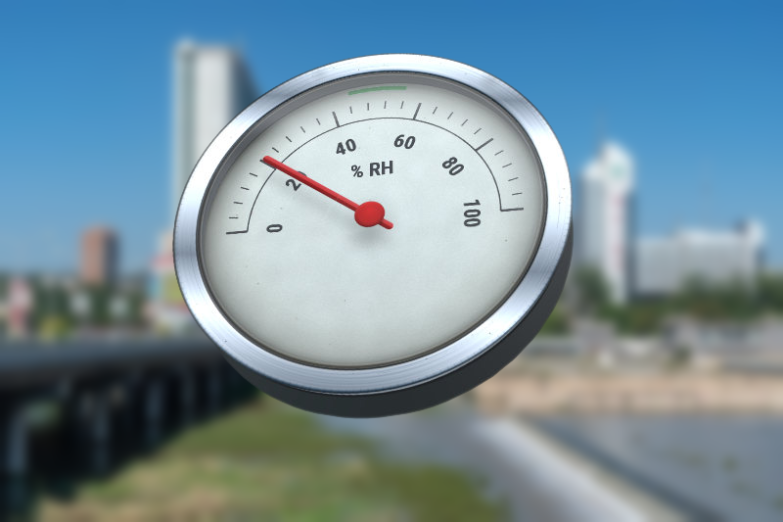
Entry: 20 %
